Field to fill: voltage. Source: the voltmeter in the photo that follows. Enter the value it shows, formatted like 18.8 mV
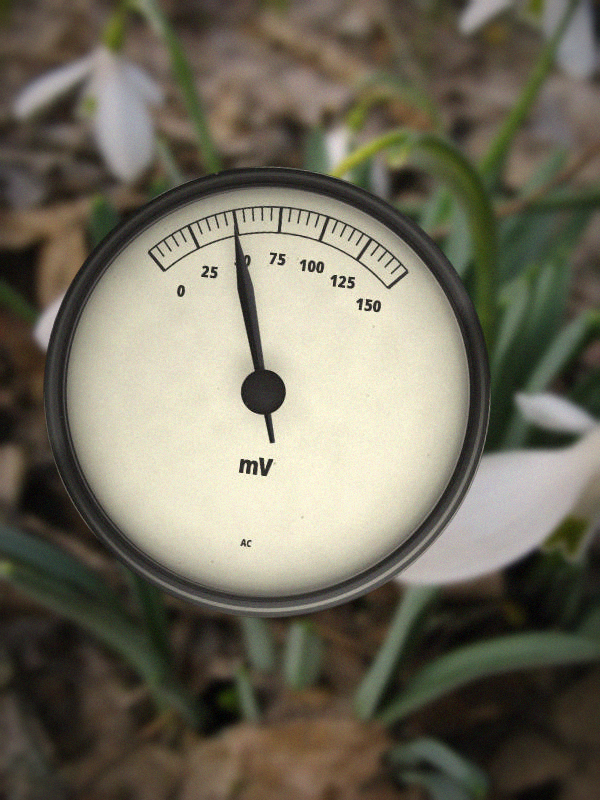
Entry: 50 mV
